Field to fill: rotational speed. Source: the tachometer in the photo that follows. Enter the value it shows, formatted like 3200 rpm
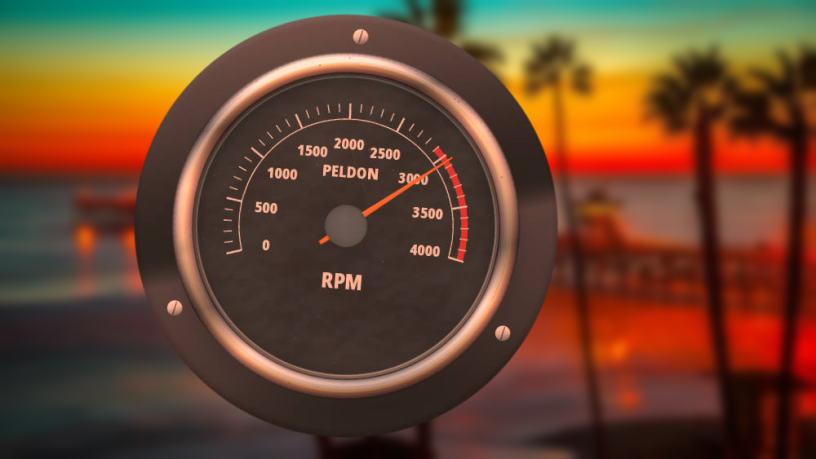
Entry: 3050 rpm
